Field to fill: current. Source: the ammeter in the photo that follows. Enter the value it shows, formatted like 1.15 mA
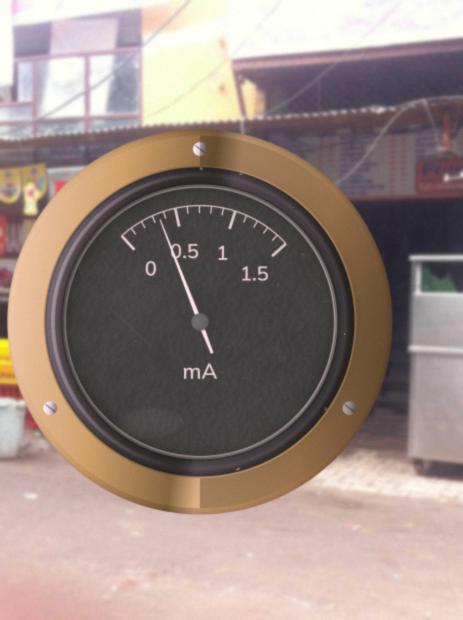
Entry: 0.35 mA
